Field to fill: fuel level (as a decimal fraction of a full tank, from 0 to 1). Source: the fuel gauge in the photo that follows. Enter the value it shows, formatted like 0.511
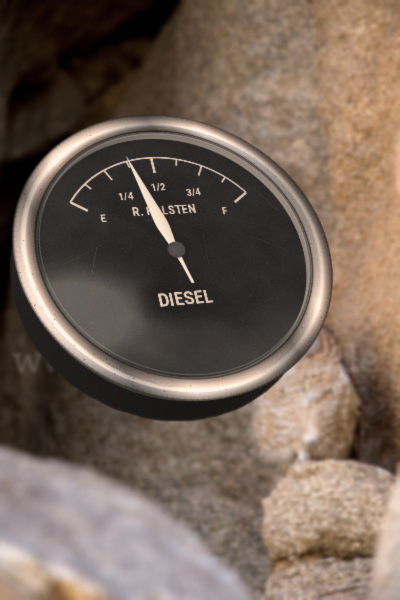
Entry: 0.375
